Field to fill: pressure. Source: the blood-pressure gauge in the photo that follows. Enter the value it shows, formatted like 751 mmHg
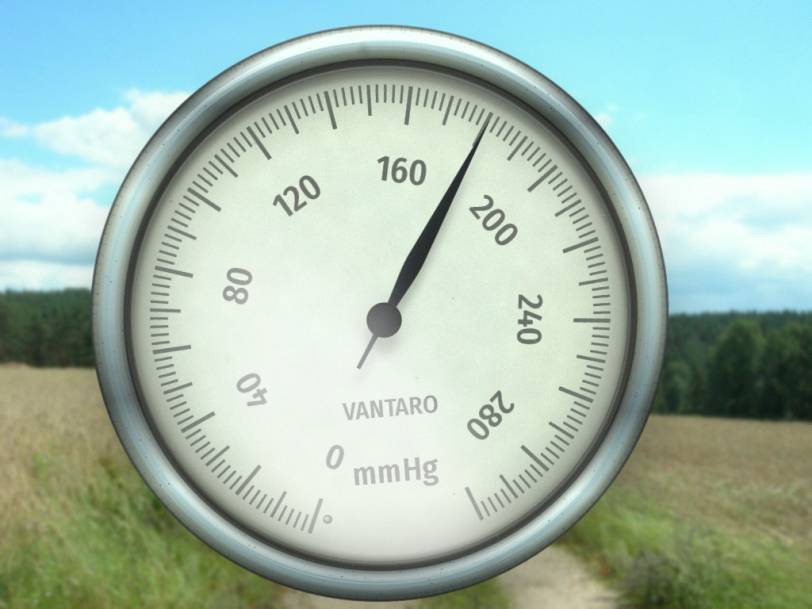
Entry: 180 mmHg
